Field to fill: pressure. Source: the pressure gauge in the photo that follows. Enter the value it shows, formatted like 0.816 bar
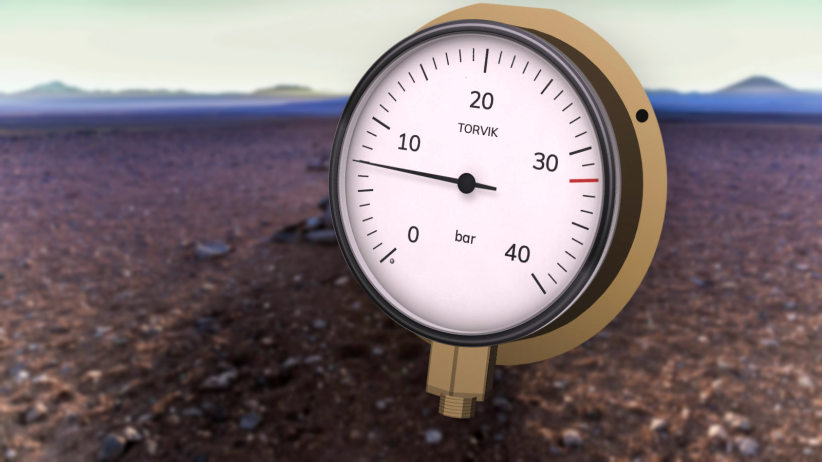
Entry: 7 bar
